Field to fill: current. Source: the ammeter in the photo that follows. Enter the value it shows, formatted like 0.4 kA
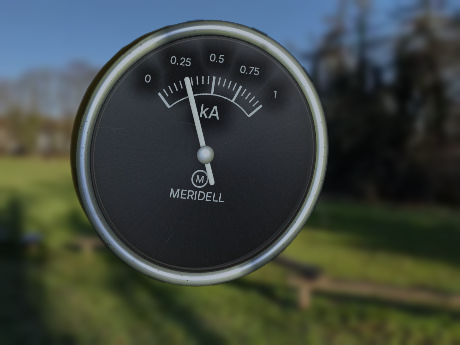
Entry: 0.25 kA
